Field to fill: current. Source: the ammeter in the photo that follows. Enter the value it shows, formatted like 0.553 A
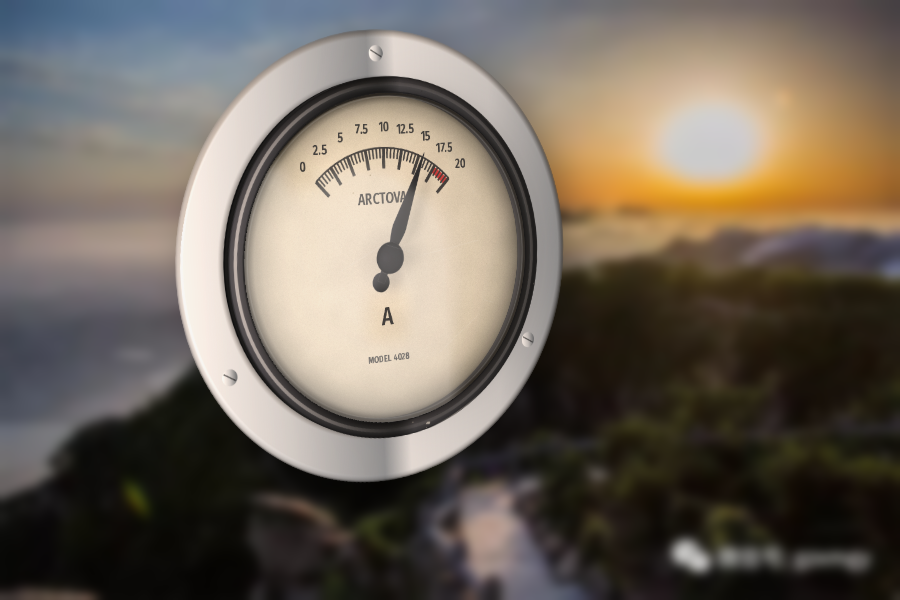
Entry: 15 A
